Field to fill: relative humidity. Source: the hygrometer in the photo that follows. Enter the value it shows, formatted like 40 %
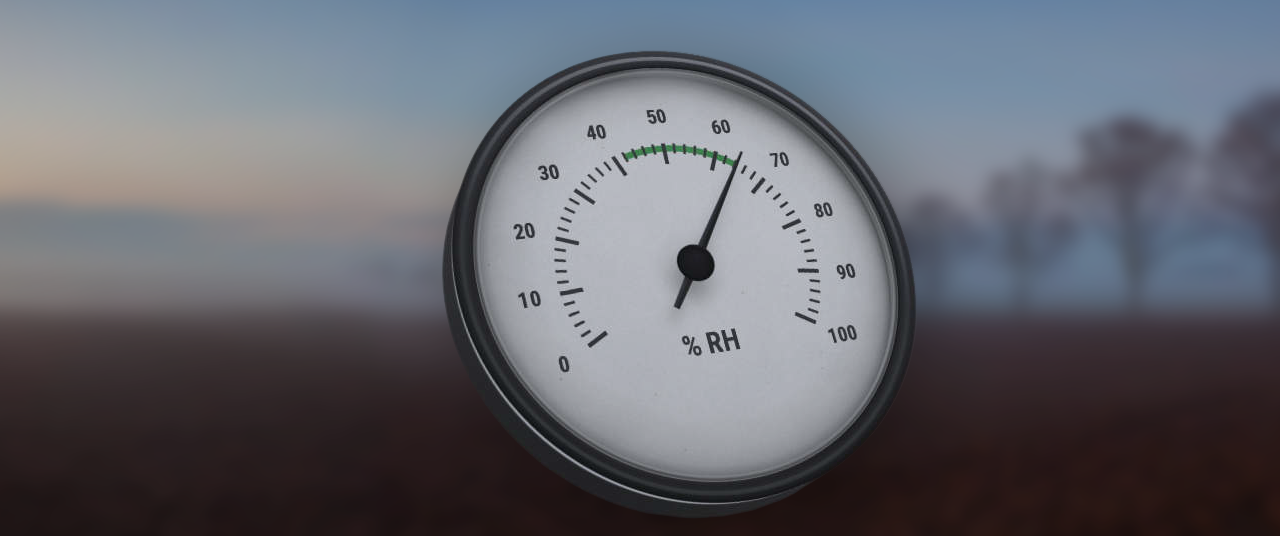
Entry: 64 %
